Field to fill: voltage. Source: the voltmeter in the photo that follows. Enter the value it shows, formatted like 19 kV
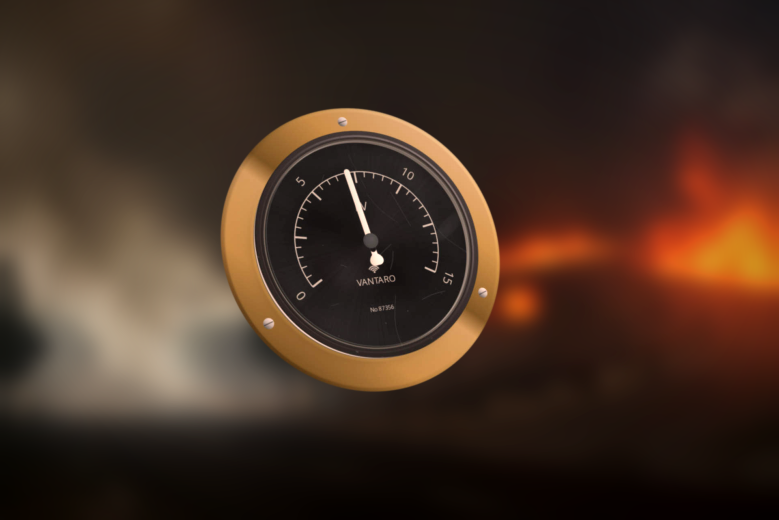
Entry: 7 kV
